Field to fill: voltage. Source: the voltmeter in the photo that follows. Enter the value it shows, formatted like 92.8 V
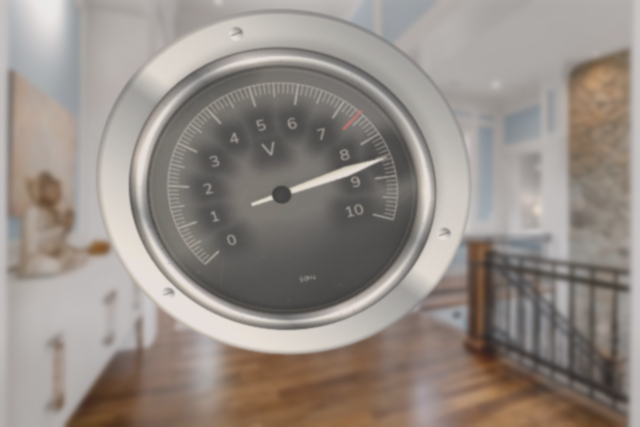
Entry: 8.5 V
